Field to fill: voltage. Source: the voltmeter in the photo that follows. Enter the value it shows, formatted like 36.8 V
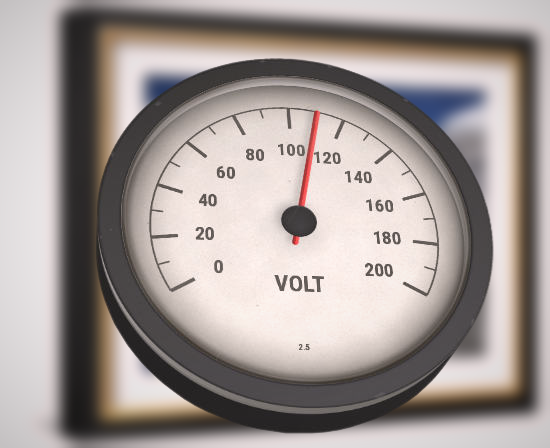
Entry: 110 V
